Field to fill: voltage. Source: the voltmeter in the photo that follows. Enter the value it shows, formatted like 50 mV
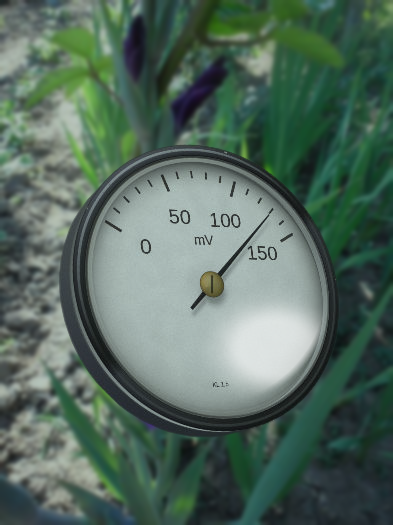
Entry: 130 mV
